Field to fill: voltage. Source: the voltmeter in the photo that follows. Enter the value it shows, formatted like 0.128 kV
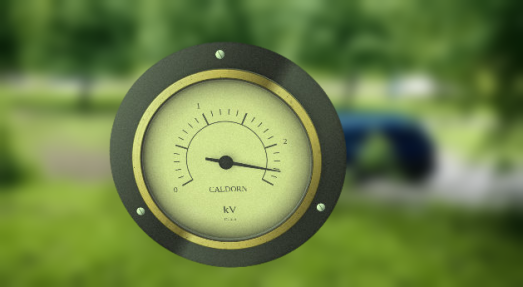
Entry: 2.3 kV
